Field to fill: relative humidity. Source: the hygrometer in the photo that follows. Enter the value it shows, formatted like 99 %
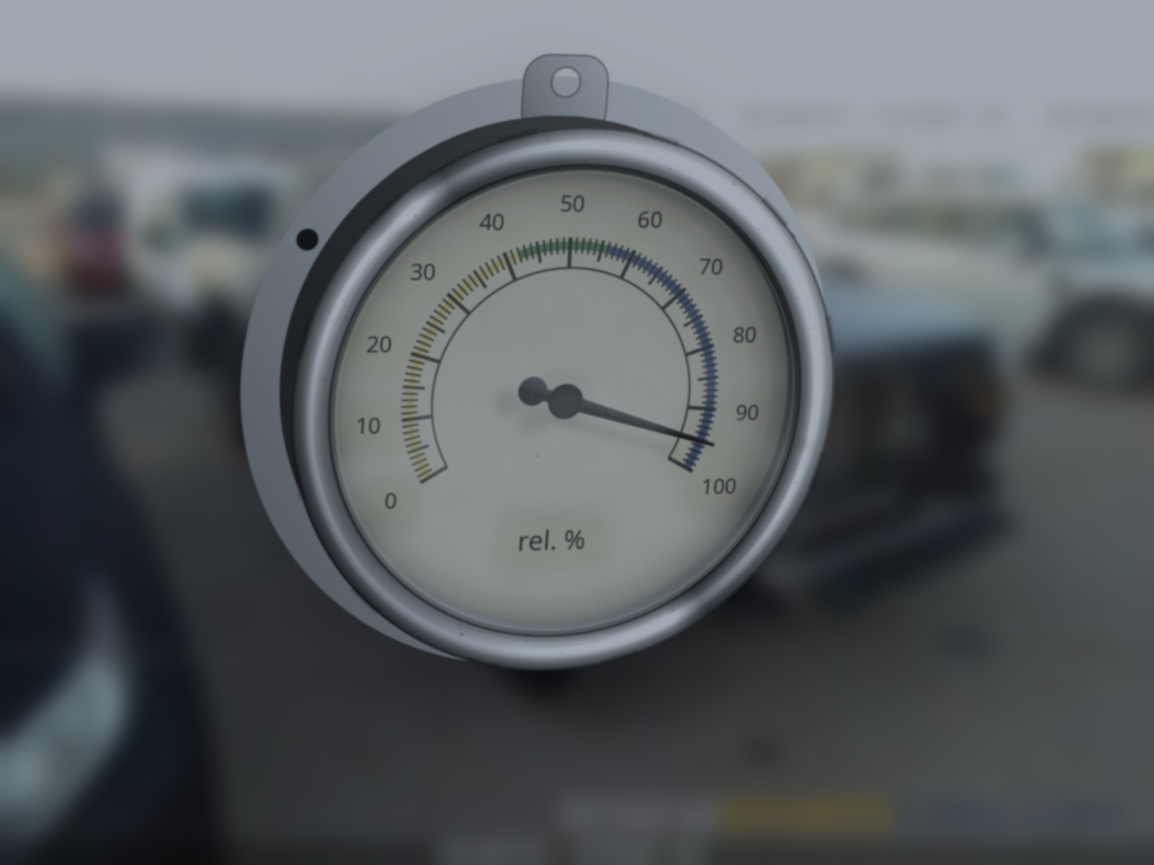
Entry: 95 %
